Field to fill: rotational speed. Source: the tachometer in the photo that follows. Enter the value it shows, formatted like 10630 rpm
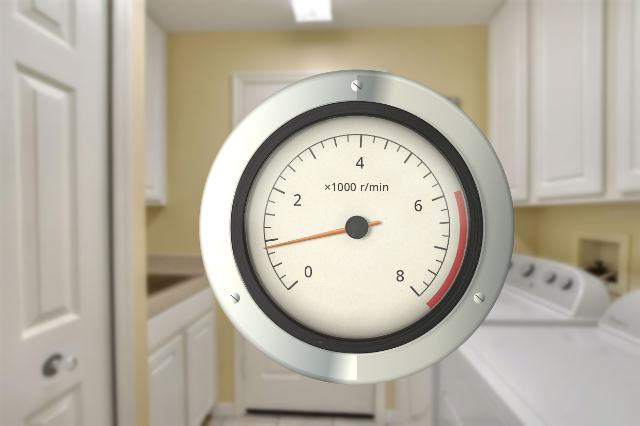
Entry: 875 rpm
